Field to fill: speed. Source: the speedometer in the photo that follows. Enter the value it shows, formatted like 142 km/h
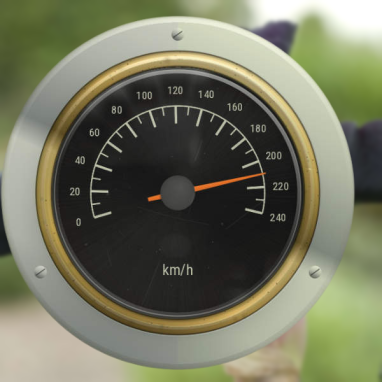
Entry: 210 km/h
